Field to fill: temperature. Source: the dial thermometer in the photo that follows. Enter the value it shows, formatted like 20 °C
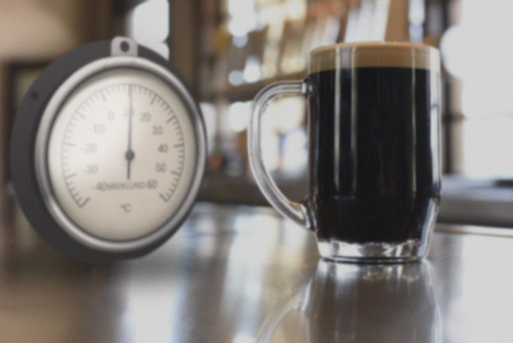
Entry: 10 °C
